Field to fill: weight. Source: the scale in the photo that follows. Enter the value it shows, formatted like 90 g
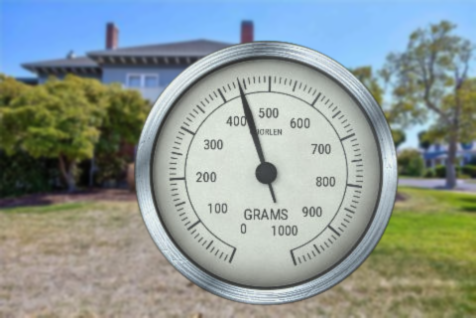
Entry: 440 g
